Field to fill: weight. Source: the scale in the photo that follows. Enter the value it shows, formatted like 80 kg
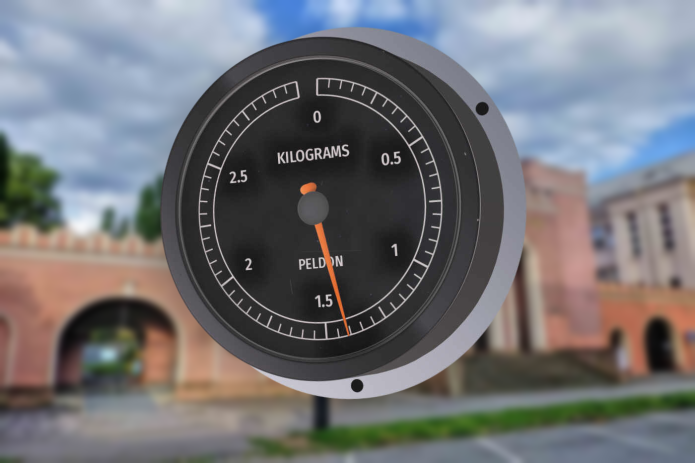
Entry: 1.4 kg
